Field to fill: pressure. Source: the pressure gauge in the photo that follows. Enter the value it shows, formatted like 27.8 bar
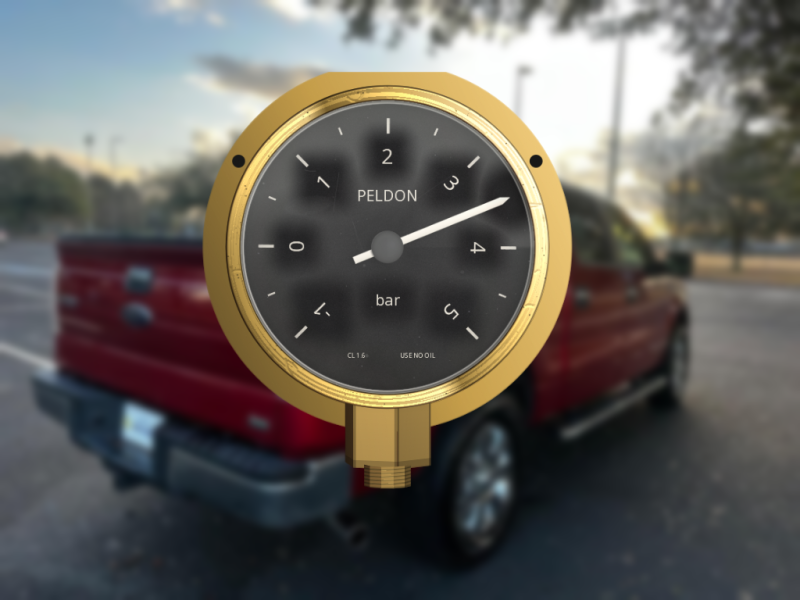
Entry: 3.5 bar
